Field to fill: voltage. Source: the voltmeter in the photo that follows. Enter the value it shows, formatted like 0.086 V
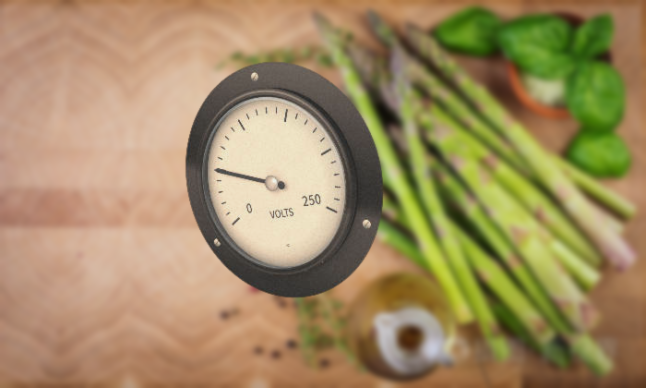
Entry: 50 V
